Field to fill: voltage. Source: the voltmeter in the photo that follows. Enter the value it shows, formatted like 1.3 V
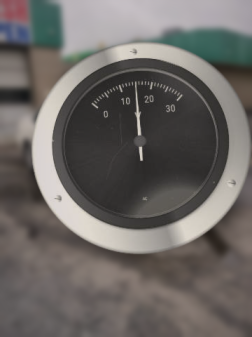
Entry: 15 V
